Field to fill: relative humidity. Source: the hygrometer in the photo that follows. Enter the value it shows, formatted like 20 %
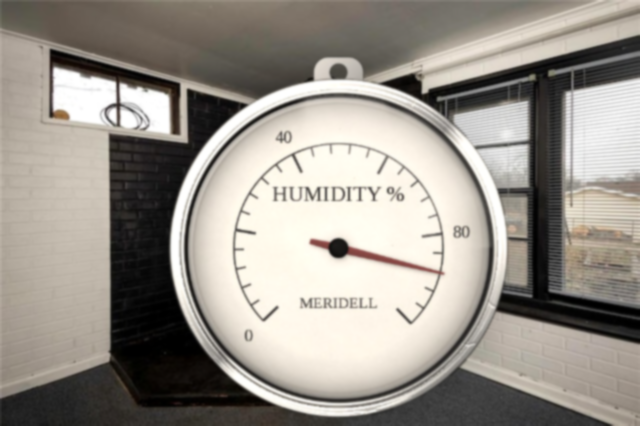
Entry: 88 %
